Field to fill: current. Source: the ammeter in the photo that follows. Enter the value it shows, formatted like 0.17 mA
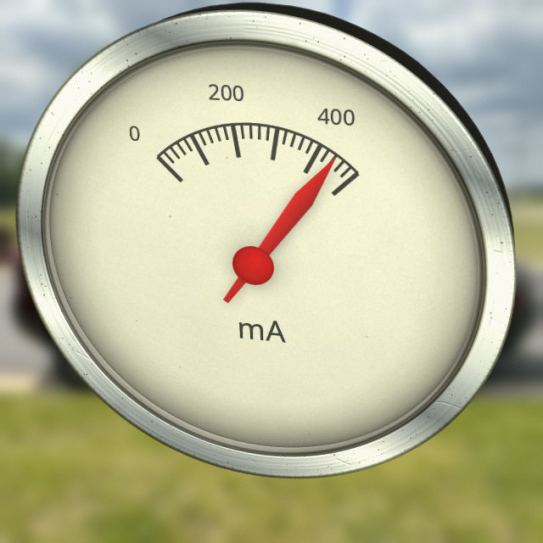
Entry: 440 mA
